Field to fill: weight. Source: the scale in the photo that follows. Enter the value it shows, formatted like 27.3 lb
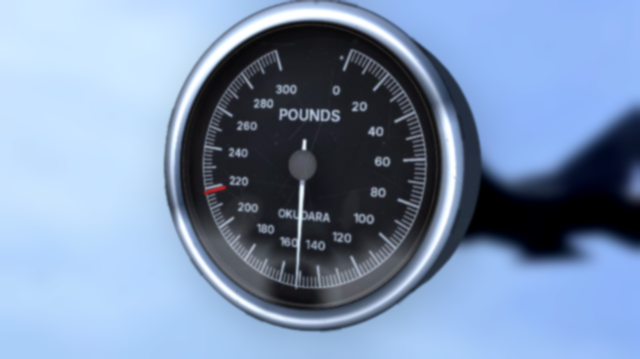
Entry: 150 lb
